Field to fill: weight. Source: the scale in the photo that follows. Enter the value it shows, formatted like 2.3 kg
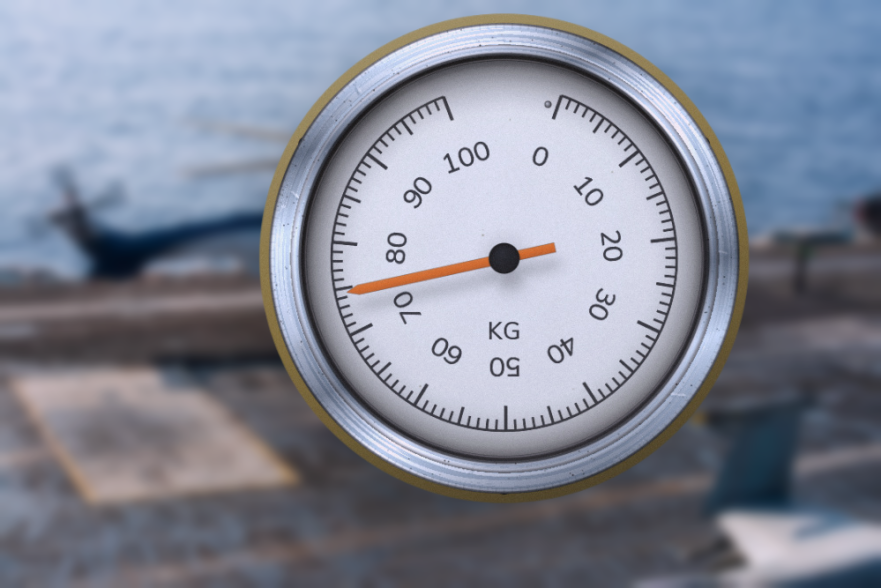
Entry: 74.5 kg
